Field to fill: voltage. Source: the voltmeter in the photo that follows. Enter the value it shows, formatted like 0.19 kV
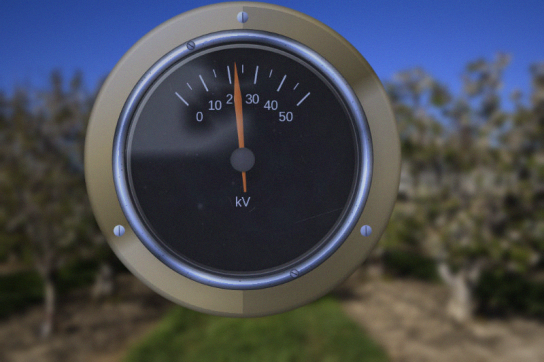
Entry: 22.5 kV
